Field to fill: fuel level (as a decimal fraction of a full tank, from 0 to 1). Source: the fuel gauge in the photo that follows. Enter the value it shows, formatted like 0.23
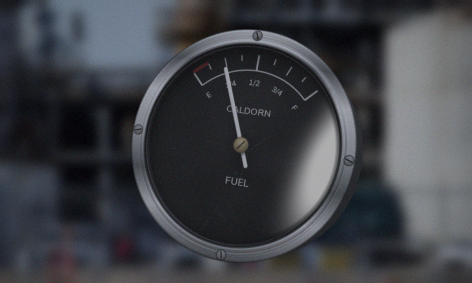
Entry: 0.25
